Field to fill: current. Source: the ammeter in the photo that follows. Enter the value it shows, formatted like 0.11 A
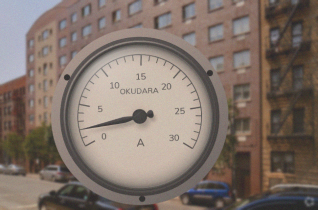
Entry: 2 A
